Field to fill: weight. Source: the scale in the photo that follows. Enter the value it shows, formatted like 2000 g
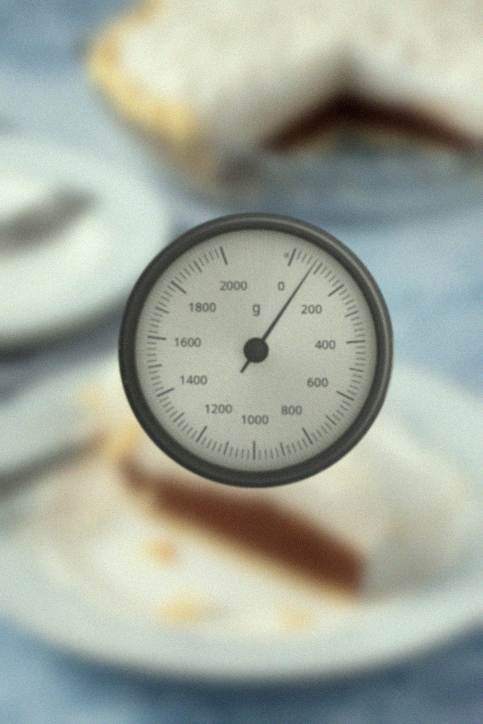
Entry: 80 g
